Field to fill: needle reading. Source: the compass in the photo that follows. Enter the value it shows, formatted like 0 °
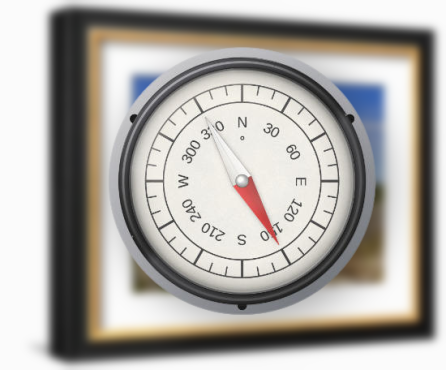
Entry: 150 °
